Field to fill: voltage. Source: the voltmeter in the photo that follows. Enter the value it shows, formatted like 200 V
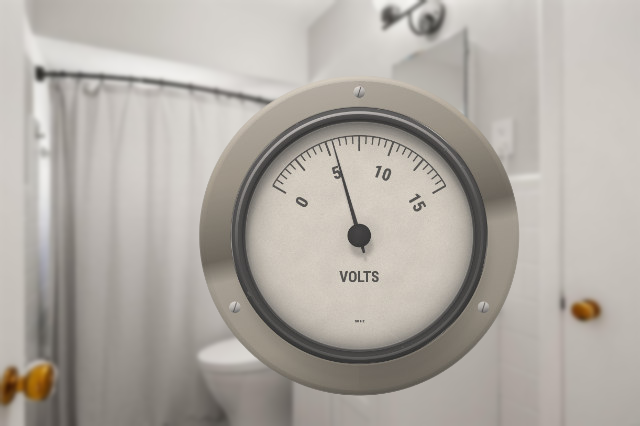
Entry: 5.5 V
